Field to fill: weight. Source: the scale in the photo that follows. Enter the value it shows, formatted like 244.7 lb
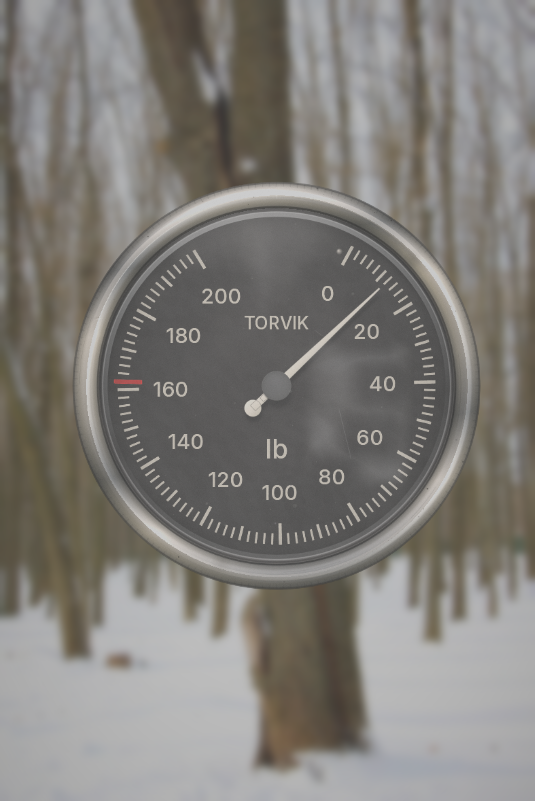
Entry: 12 lb
